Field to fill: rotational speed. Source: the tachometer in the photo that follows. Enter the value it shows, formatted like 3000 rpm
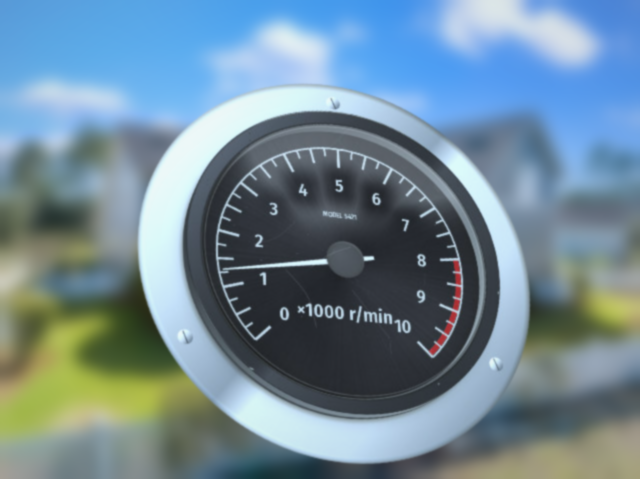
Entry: 1250 rpm
